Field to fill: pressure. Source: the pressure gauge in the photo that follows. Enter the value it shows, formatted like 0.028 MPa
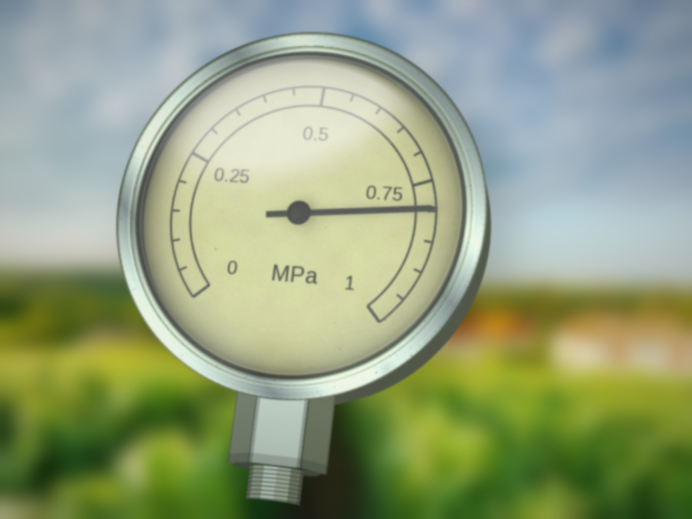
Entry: 0.8 MPa
